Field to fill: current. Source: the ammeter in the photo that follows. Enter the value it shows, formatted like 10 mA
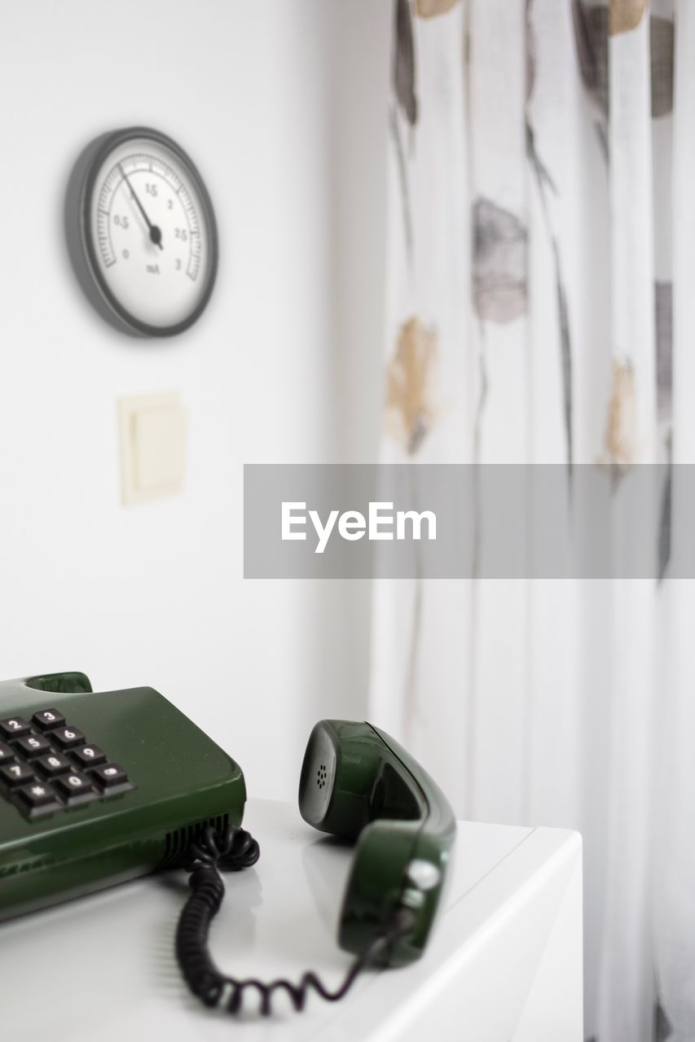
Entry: 1 mA
